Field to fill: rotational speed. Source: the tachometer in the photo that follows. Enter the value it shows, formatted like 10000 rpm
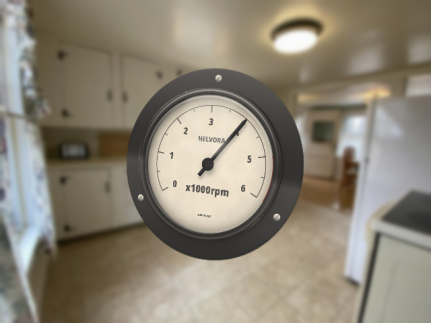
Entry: 4000 rpm
